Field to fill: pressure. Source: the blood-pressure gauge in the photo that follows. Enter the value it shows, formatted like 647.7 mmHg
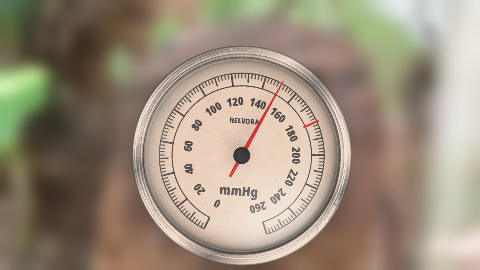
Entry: 150 mmHg
